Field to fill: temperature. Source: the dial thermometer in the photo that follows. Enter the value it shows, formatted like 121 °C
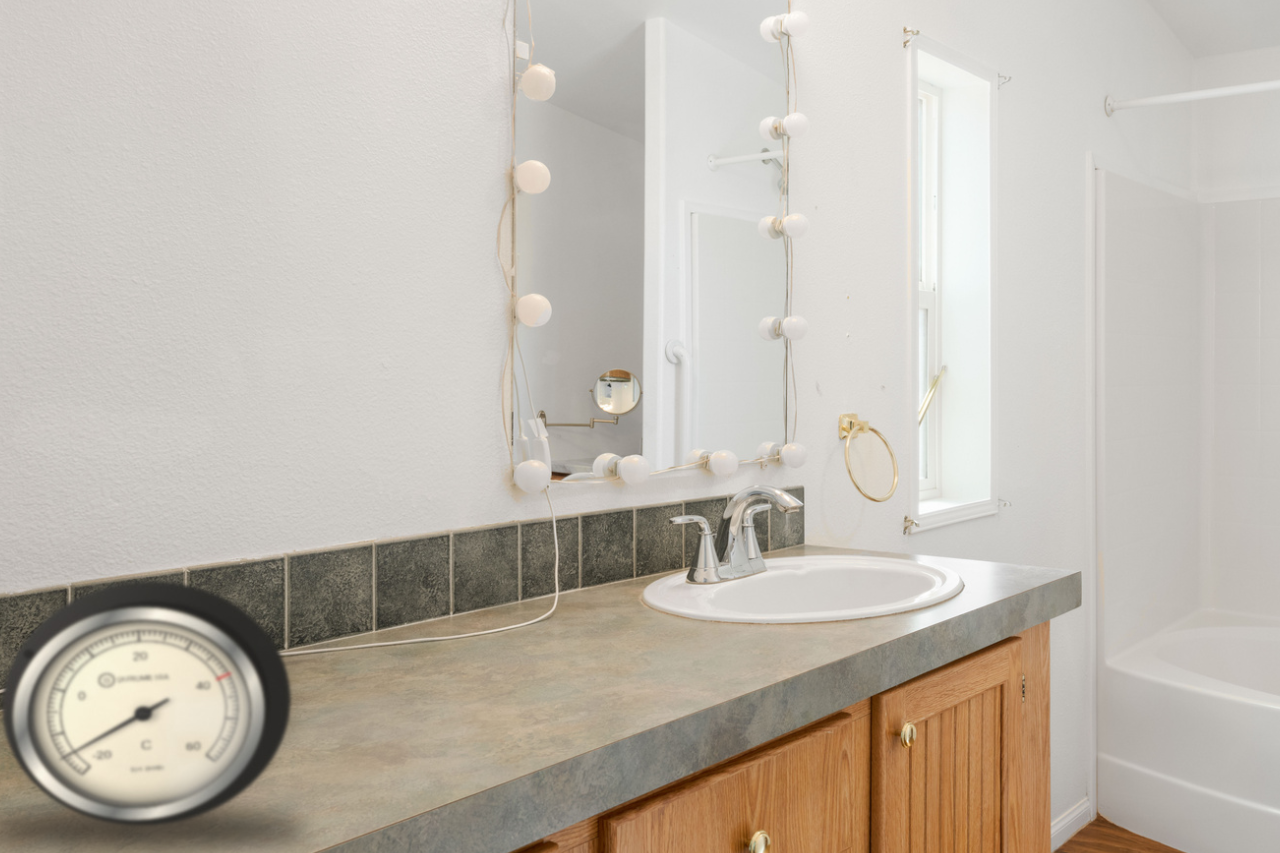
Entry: -15 °C
